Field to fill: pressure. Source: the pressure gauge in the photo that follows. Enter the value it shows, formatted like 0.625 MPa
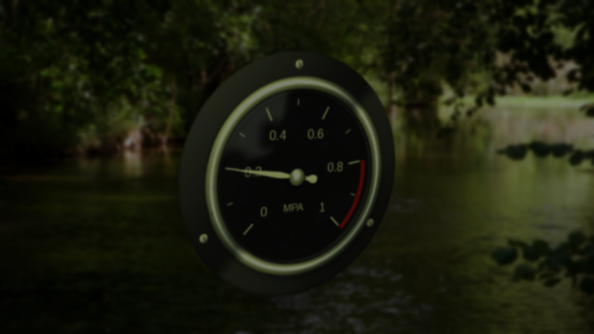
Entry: 0.2 MPa
